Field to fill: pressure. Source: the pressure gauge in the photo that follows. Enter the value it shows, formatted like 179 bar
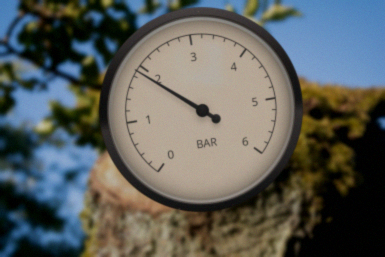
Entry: 1.9 bar
